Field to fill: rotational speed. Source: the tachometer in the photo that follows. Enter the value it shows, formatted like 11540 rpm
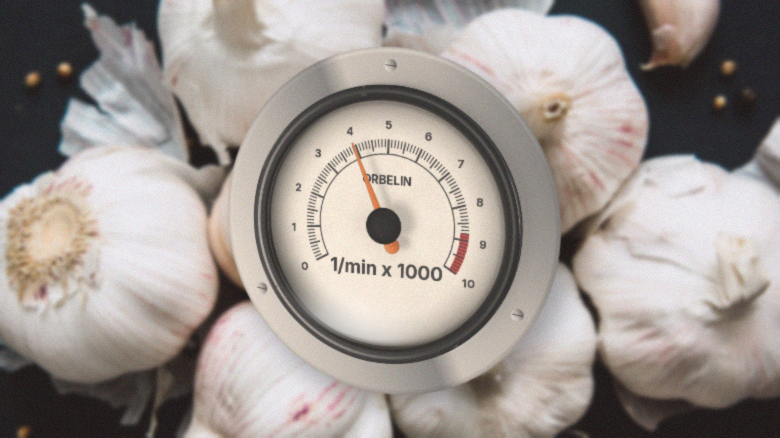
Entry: 4000 rpm
